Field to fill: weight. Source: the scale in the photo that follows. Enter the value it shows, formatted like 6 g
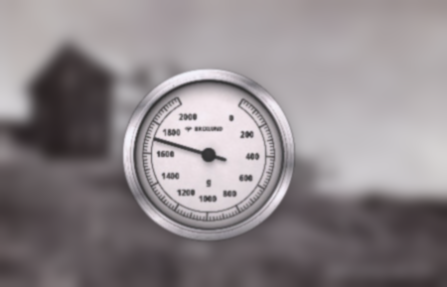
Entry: 1700 g
